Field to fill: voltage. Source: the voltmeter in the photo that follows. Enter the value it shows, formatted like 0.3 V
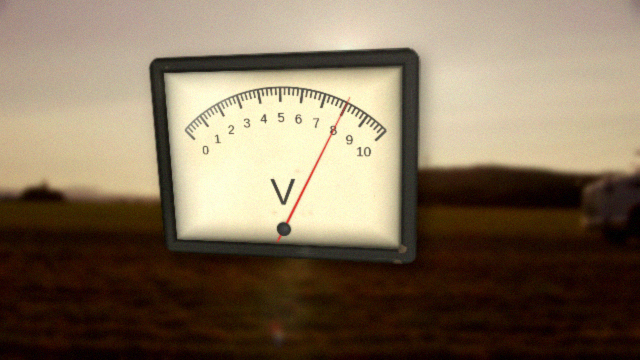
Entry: 8 V
